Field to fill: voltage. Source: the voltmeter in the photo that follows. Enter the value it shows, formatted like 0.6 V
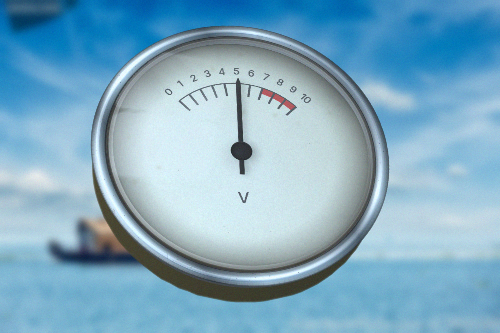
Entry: 5 V
